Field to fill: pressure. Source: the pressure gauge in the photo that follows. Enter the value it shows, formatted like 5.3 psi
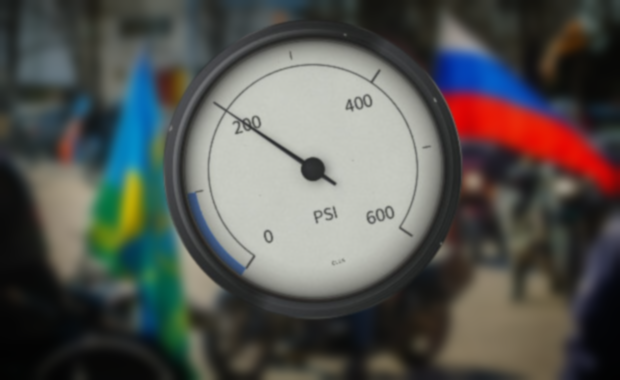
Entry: 200 psi
